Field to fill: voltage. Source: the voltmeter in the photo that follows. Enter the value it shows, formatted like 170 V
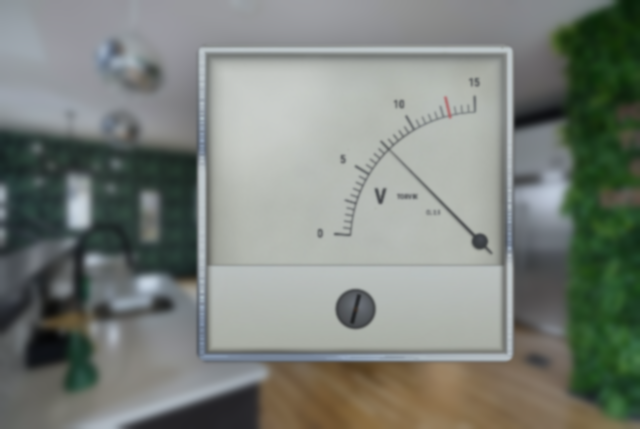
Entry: 7.5 V
